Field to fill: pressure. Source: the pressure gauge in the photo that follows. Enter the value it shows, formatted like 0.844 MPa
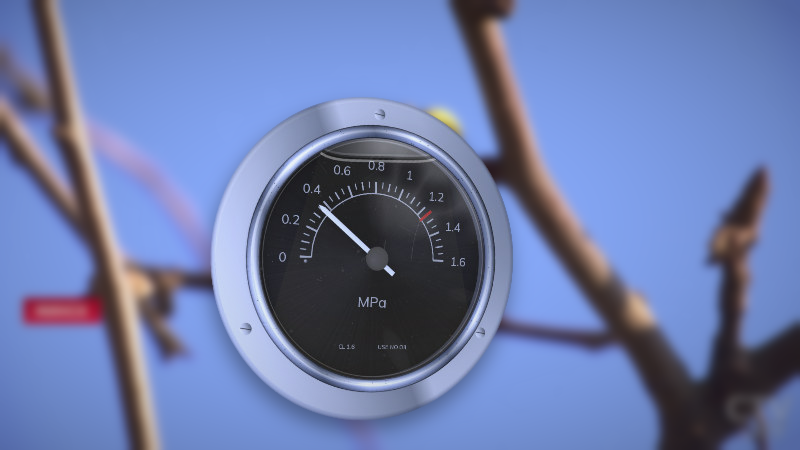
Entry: 0.35 MPa
